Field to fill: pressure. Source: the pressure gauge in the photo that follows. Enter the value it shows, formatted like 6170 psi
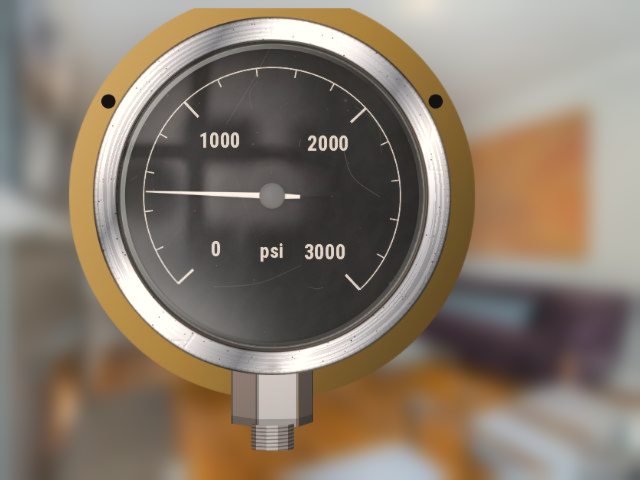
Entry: 500 psi
